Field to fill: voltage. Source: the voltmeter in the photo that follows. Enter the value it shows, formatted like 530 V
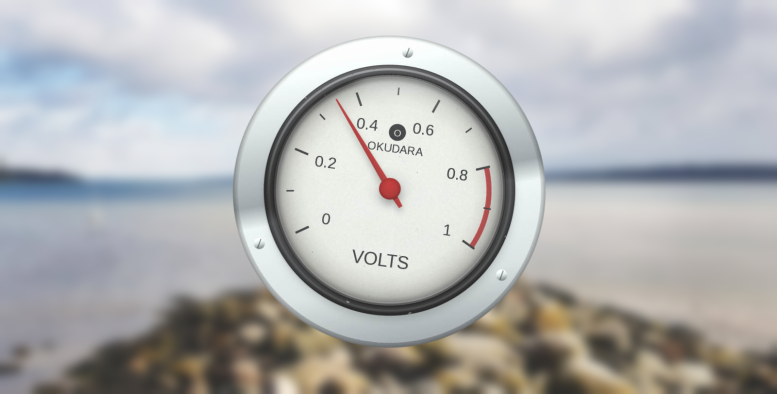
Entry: 0.35 V
